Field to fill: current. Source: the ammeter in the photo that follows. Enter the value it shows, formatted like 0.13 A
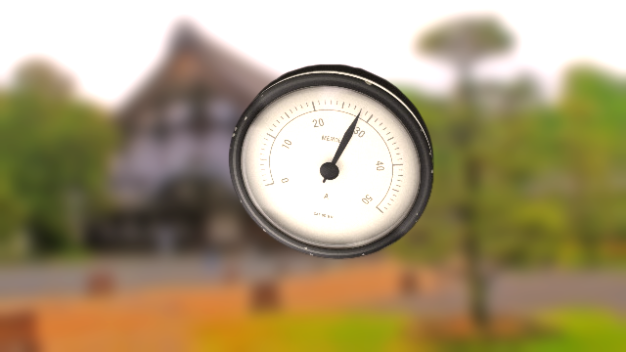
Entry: 28 A
